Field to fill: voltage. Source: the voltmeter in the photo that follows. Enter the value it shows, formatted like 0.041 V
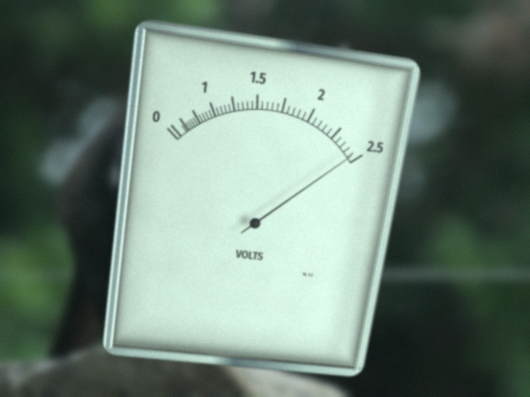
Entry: 2.45 V
